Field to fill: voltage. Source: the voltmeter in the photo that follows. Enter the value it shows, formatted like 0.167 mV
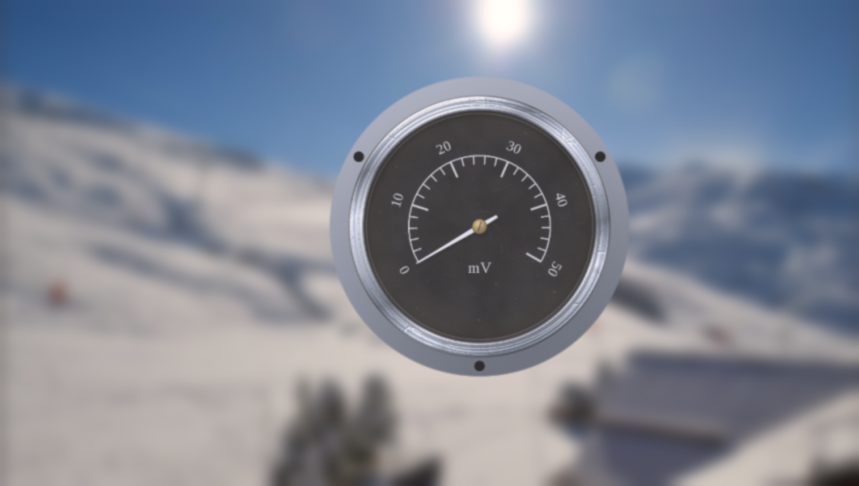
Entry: 0 mV
